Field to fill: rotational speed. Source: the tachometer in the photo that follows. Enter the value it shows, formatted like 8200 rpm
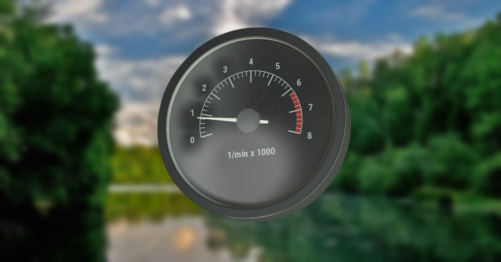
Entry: 800 rpm
